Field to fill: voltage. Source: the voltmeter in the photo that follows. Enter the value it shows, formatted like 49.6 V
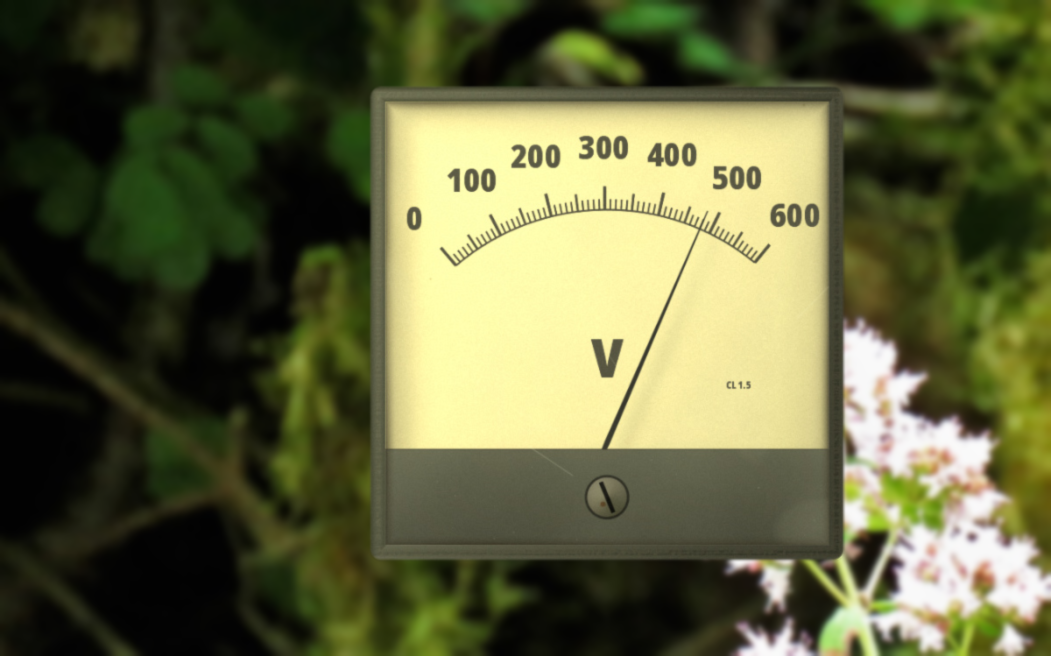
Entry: 480 V
